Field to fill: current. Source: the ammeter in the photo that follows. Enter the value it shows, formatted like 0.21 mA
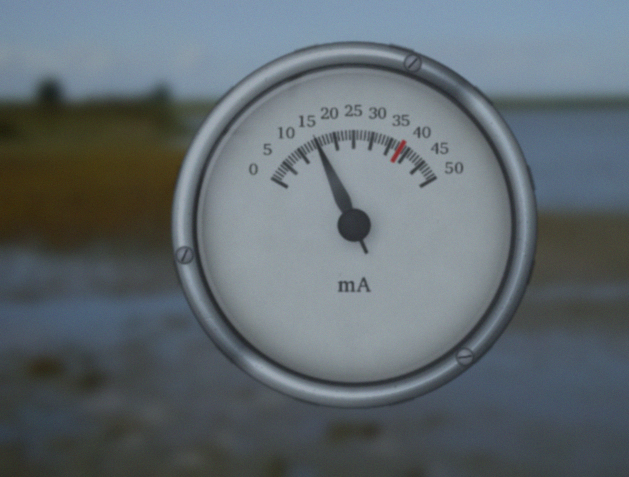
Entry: 15 mA
